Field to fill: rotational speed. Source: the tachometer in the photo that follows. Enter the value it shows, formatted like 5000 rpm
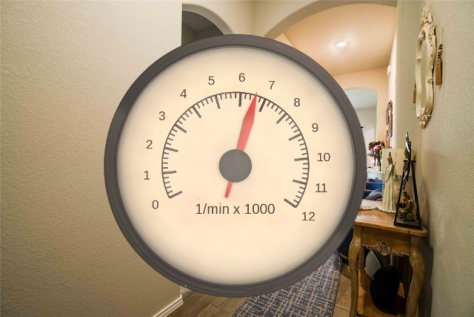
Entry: 6600 rpm
